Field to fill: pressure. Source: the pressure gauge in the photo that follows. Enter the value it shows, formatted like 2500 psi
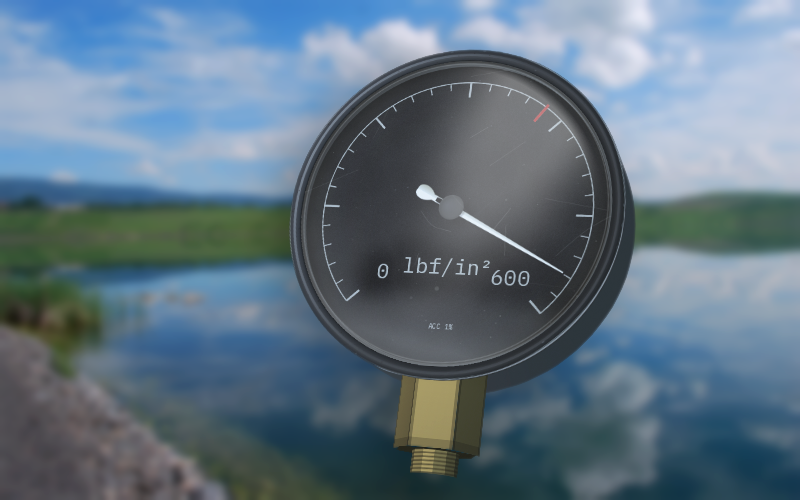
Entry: 560 psi
